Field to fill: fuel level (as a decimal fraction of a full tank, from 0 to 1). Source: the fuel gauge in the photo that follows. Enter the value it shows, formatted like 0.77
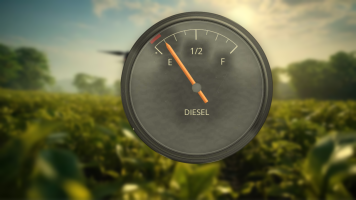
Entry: 0.125
